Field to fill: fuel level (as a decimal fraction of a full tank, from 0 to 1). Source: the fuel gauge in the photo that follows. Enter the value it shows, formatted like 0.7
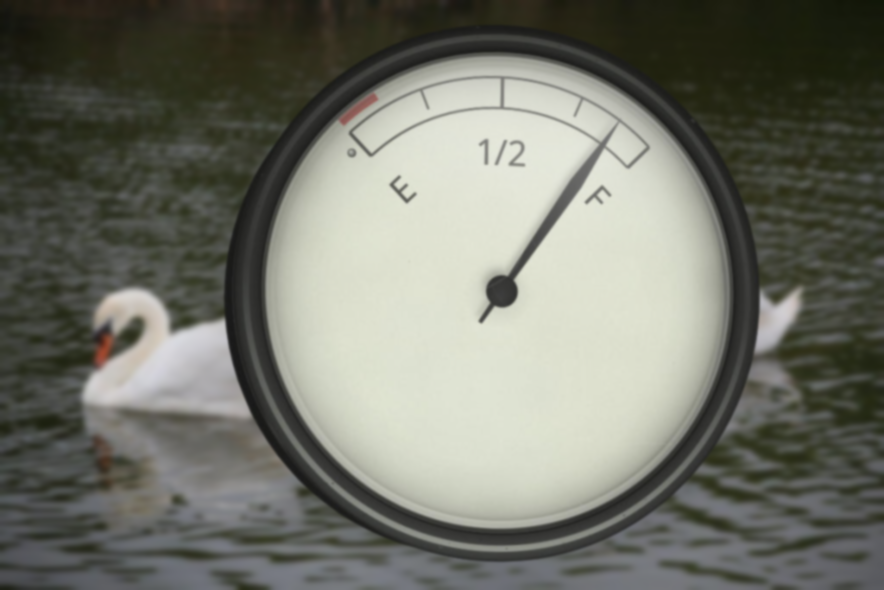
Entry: 0.875
